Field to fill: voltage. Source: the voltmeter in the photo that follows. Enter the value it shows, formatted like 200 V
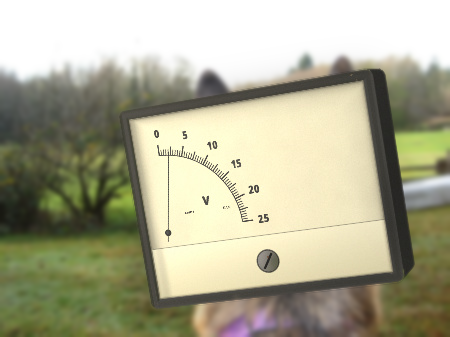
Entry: 2.5 V
